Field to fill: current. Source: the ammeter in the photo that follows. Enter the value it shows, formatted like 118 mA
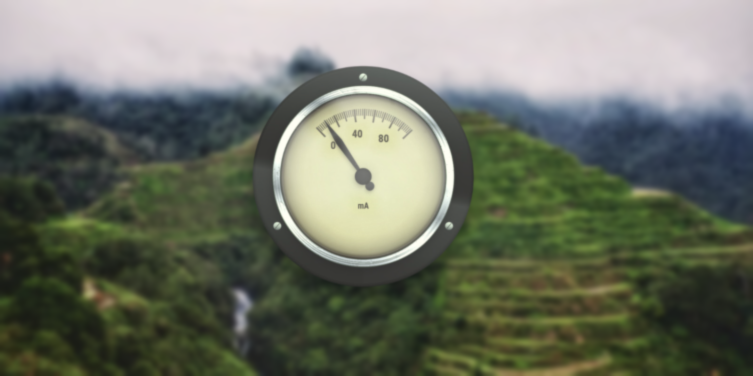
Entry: 10 mA
